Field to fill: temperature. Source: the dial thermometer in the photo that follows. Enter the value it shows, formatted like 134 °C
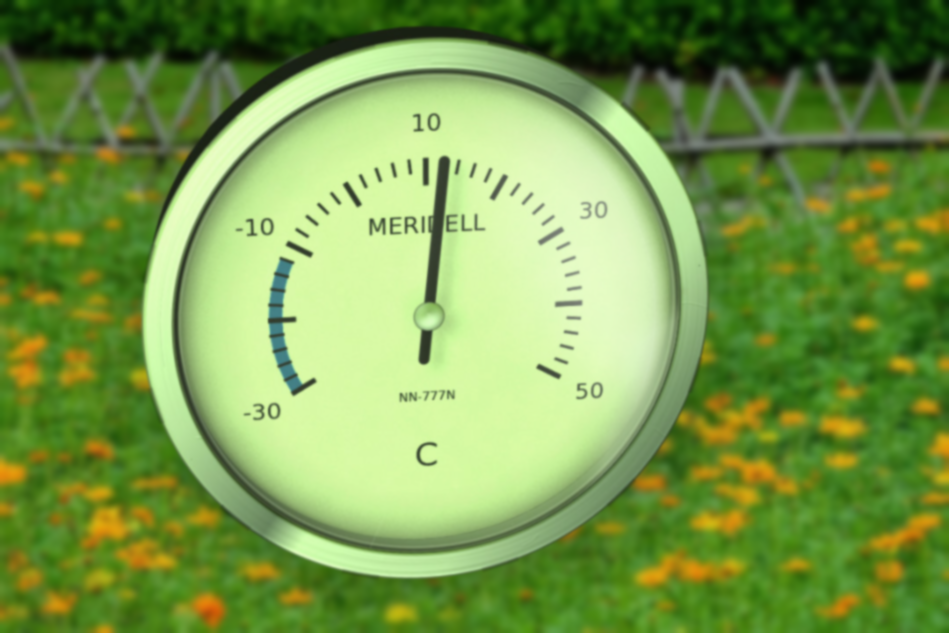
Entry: 12 °C
